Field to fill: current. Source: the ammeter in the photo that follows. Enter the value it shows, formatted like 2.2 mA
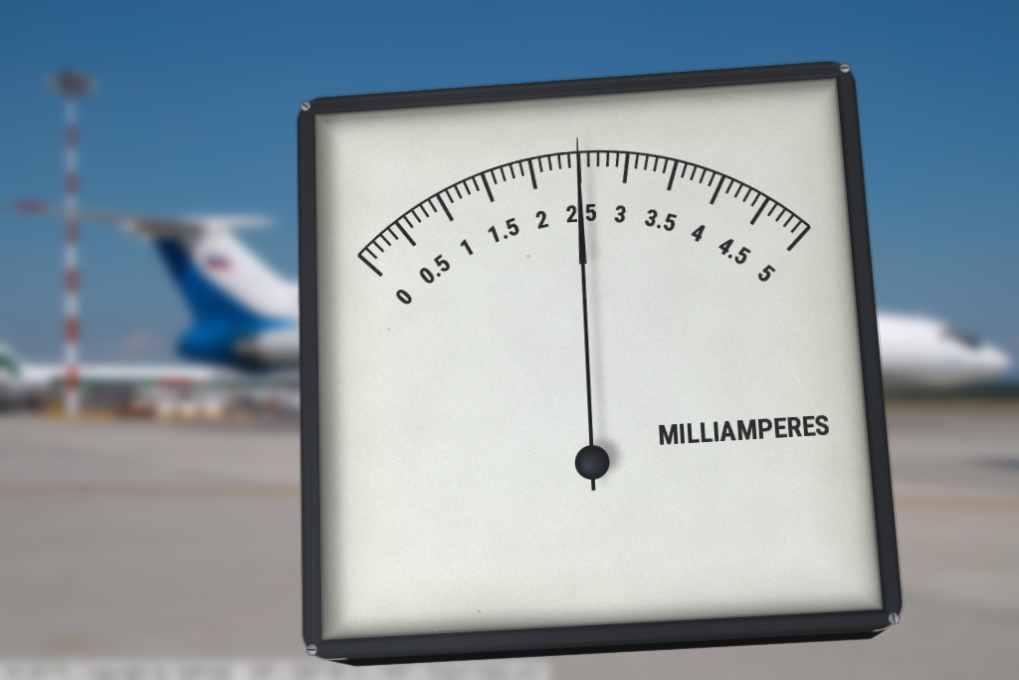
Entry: 2.5 mA
